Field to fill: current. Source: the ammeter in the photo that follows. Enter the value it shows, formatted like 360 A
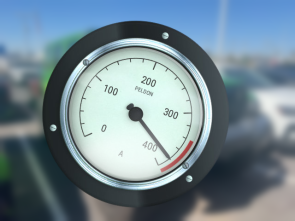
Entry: 380 A
